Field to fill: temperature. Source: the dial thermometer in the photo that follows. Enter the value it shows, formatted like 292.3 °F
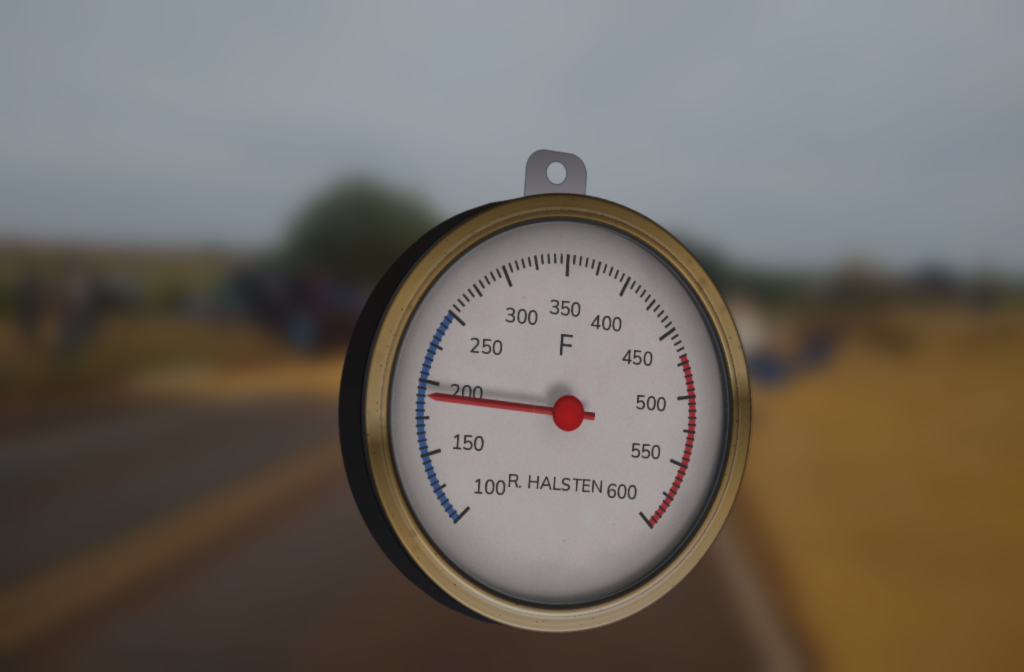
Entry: 190 °F
